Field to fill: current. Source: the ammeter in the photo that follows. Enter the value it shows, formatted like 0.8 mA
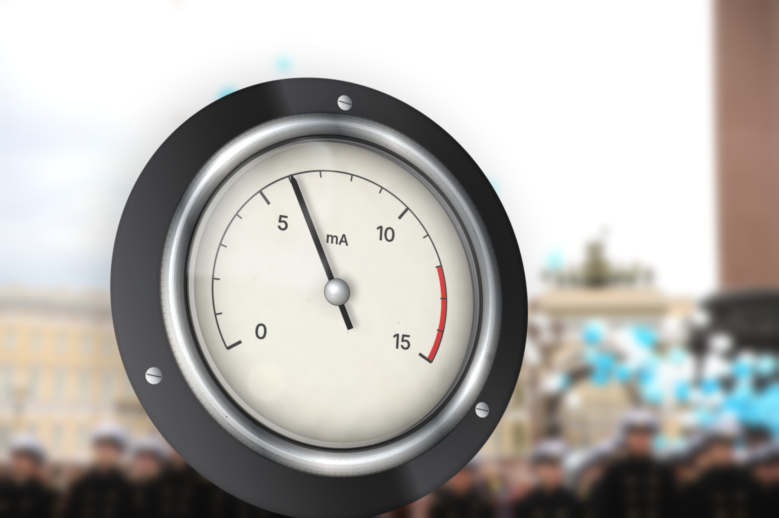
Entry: 6 mA
